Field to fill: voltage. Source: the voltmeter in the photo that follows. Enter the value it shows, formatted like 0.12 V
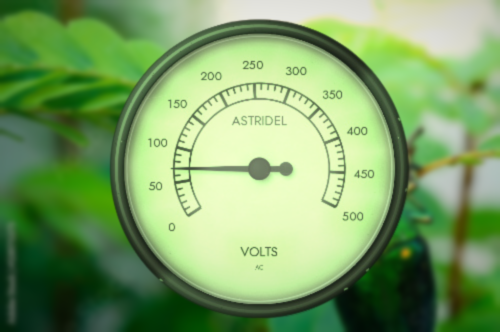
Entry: 70 V
